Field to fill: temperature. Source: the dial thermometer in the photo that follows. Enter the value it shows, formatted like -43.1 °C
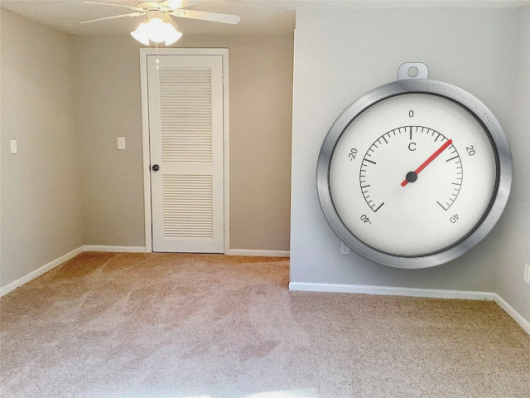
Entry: 14 °C
